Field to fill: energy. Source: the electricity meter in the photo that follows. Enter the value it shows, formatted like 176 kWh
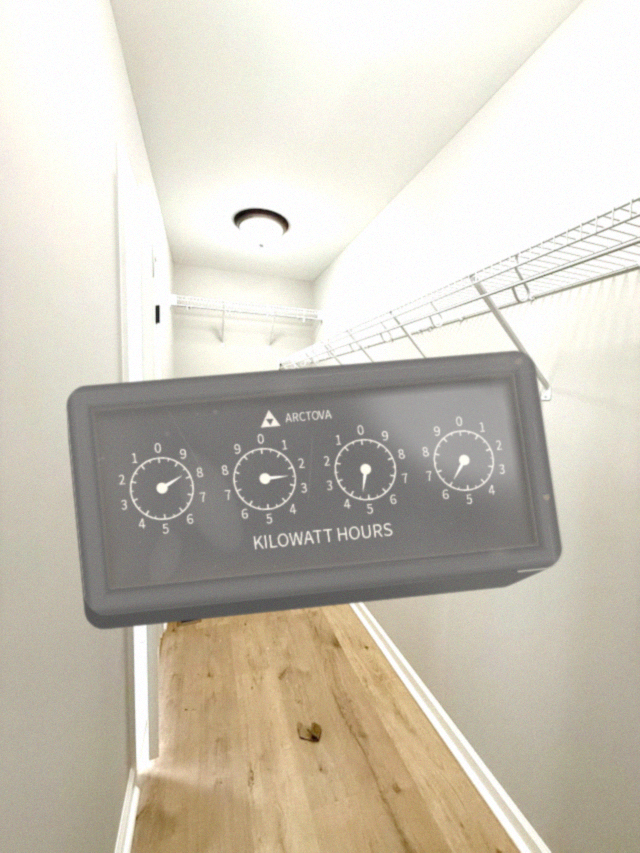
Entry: 8246 kWh
